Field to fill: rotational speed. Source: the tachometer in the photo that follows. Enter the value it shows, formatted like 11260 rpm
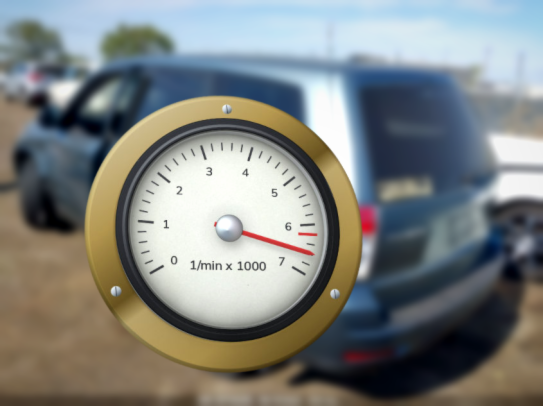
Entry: 6600 rpm
